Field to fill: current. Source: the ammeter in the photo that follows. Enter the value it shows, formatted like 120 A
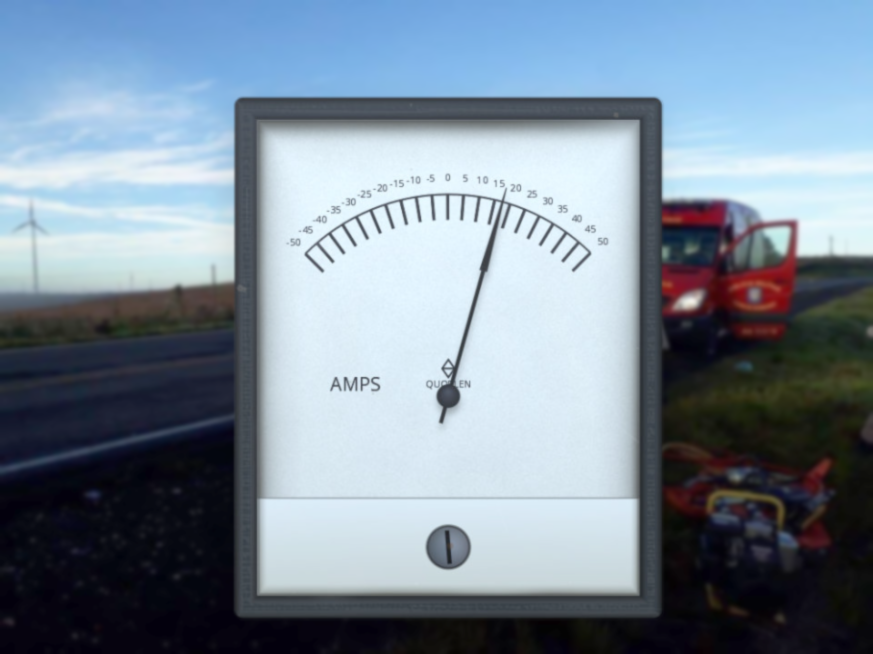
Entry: 17.5 A
